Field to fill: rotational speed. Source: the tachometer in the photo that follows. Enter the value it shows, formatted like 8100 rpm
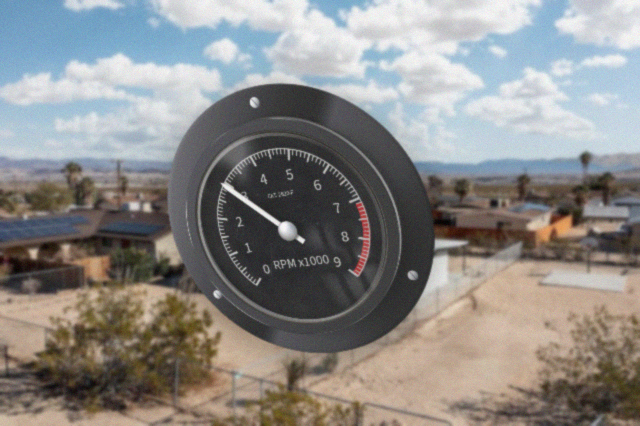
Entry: 3000 rpm
